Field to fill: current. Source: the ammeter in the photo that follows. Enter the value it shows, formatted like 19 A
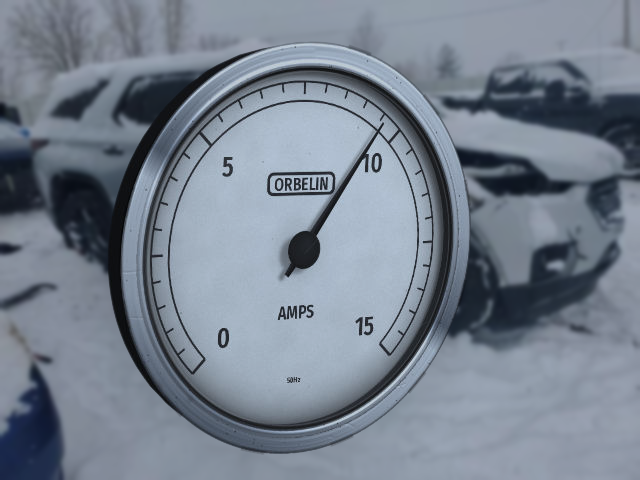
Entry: 9.5 A
